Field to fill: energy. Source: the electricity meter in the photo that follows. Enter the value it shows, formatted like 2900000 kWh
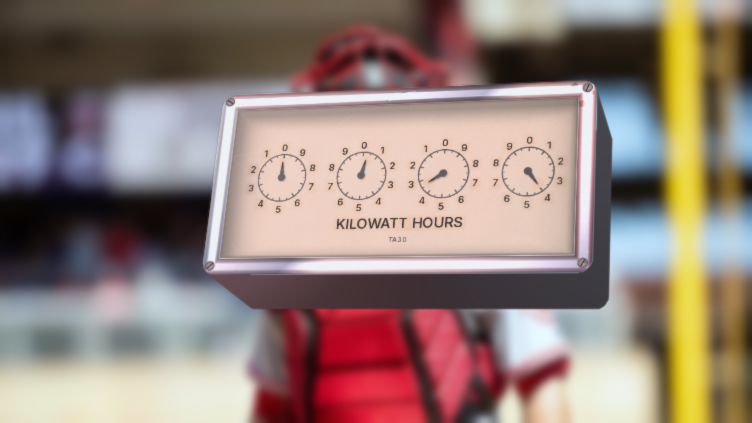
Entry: 34 kWh
